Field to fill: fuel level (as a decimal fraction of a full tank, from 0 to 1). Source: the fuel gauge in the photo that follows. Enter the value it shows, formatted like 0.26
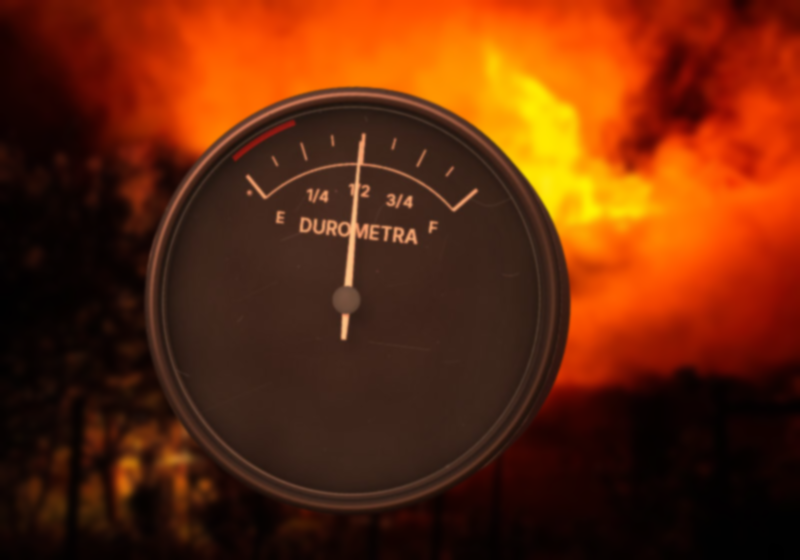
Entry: 0.5
